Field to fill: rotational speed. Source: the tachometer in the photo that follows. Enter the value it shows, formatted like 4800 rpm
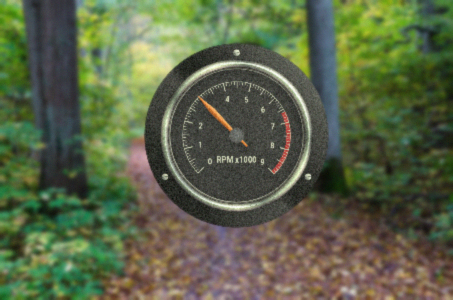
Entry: 3000 rpm
